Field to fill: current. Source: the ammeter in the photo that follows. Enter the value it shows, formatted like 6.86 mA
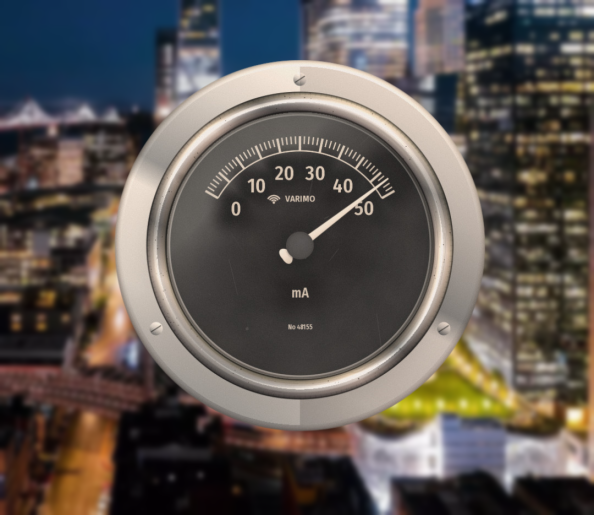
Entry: 47 mA
